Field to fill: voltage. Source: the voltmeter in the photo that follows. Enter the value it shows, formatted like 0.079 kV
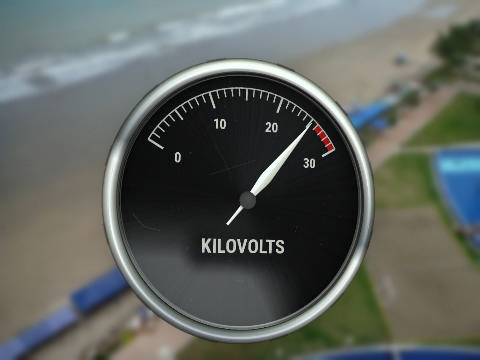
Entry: 25 kV
